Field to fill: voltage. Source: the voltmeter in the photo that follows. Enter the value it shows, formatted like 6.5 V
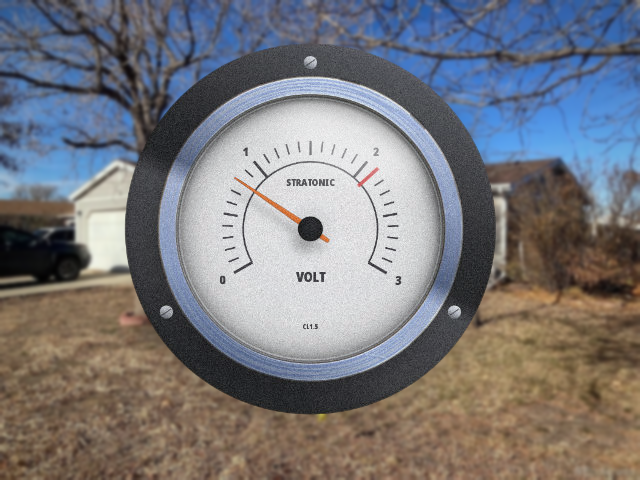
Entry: 0.8 V
